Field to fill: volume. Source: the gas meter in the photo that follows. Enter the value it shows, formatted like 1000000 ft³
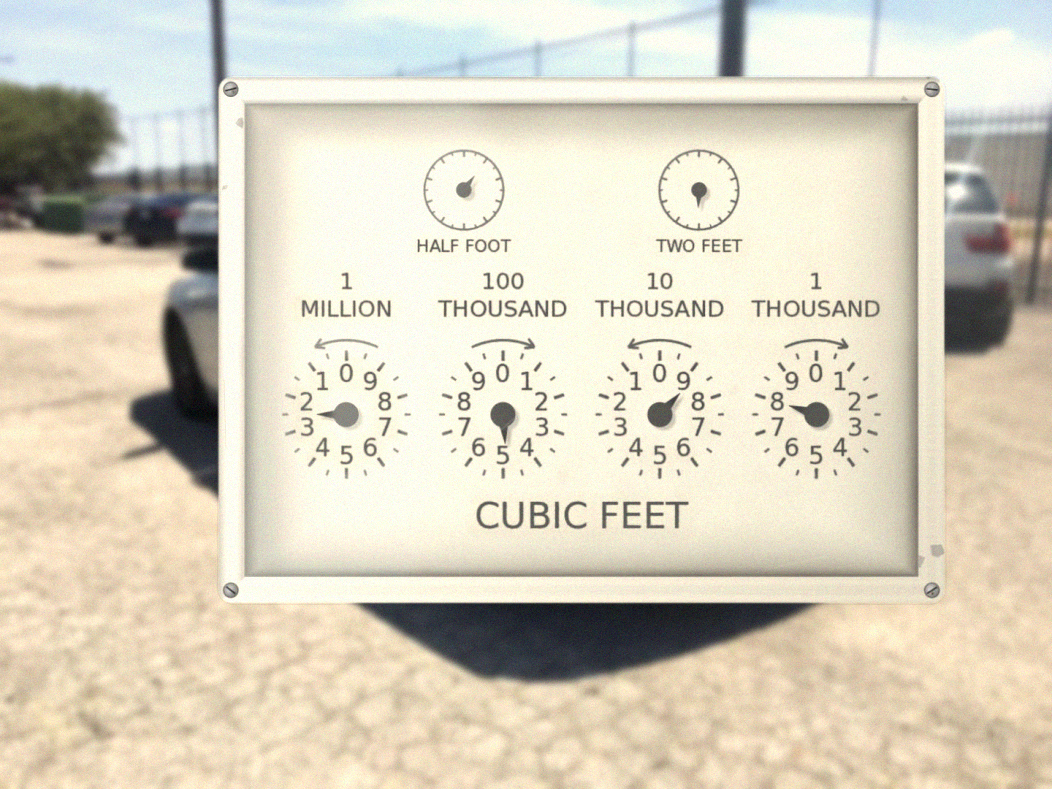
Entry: 248800 ft³
